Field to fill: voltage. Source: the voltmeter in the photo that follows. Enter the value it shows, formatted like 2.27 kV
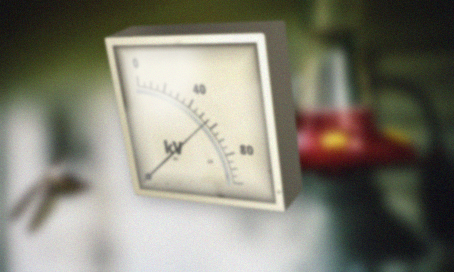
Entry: 55 kV
